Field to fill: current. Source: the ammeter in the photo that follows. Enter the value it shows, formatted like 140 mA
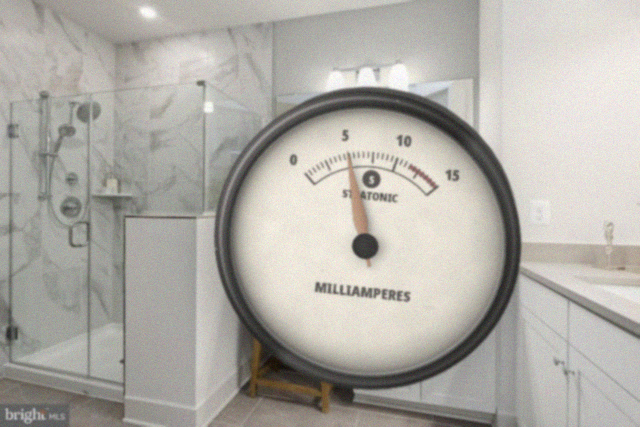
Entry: 5 mA
